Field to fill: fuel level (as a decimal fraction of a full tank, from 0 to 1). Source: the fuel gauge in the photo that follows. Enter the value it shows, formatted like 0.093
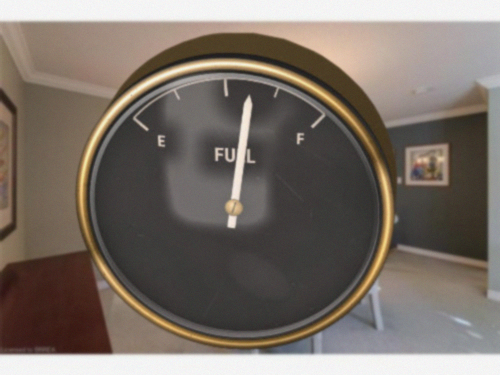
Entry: 0.625
